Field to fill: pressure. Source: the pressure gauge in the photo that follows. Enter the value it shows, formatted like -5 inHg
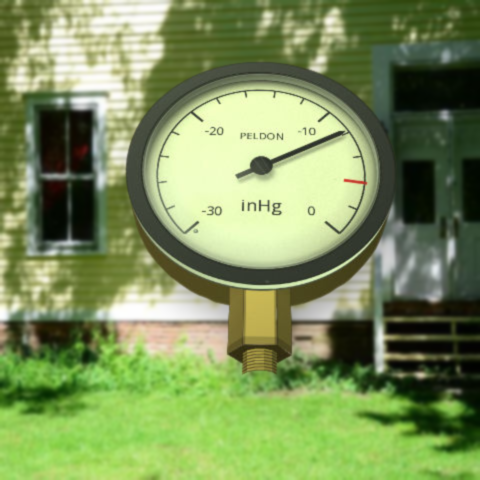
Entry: -8 inHg
